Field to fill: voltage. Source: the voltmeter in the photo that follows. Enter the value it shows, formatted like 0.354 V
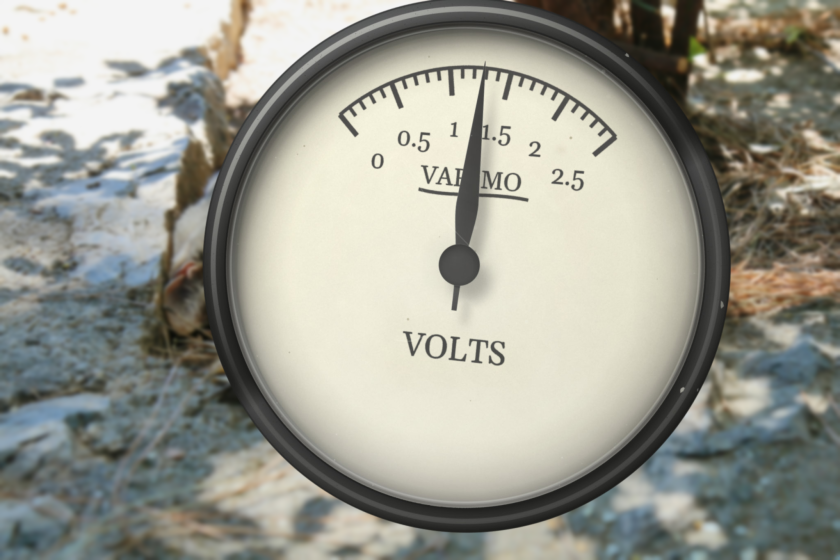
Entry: 1.3 V
